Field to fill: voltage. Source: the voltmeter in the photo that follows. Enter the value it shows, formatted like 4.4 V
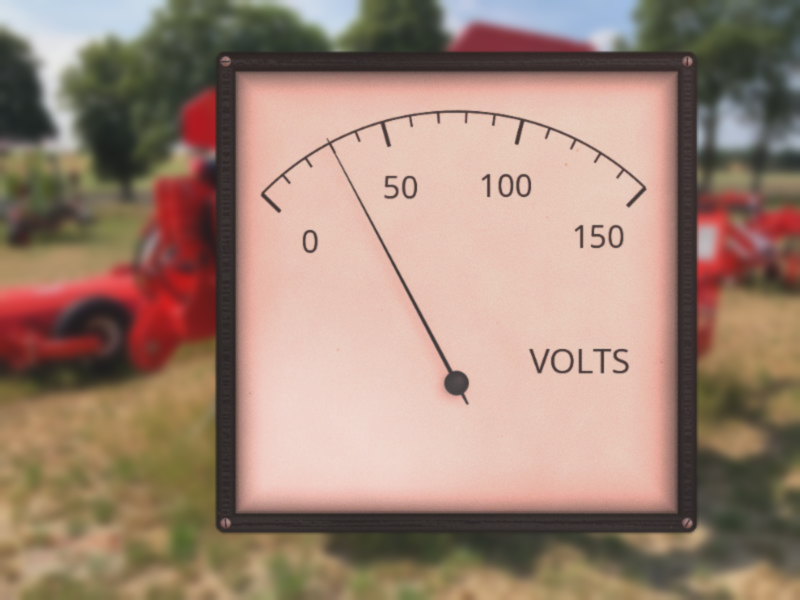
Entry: 30 V
